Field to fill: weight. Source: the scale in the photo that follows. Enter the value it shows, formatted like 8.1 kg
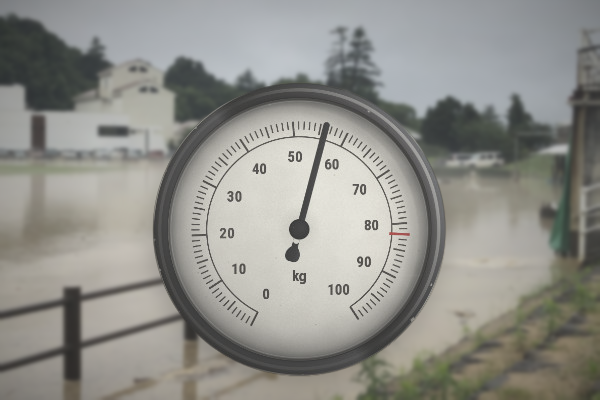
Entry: 56 kg
